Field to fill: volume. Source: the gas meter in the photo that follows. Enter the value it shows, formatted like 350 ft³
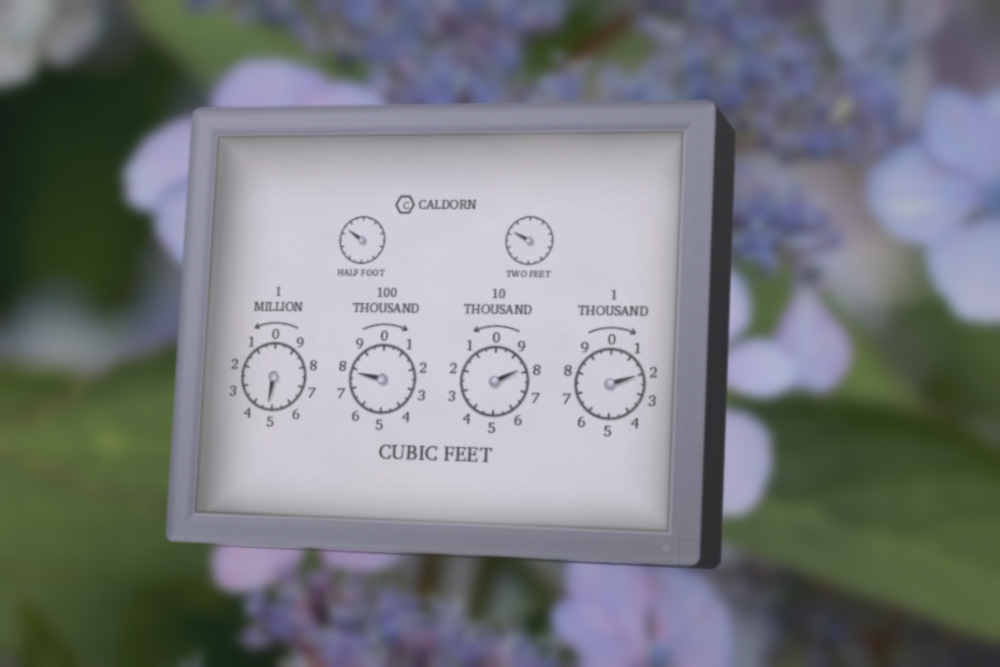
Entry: 478200 ft³
